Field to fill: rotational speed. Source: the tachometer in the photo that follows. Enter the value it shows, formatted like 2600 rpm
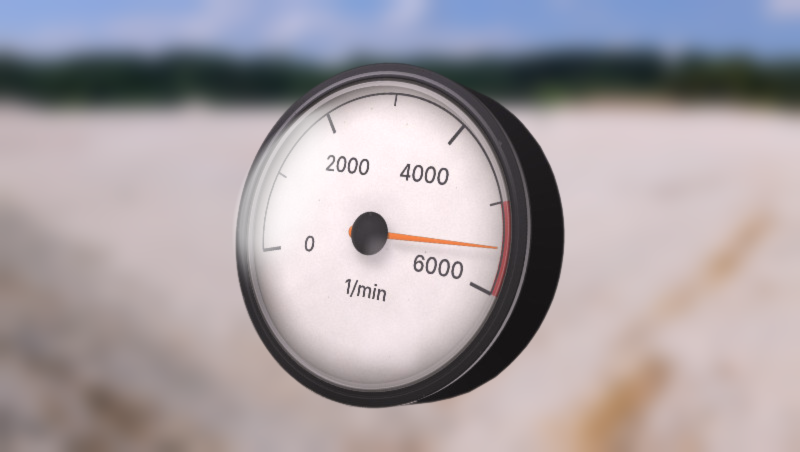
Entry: 5500 rpm
